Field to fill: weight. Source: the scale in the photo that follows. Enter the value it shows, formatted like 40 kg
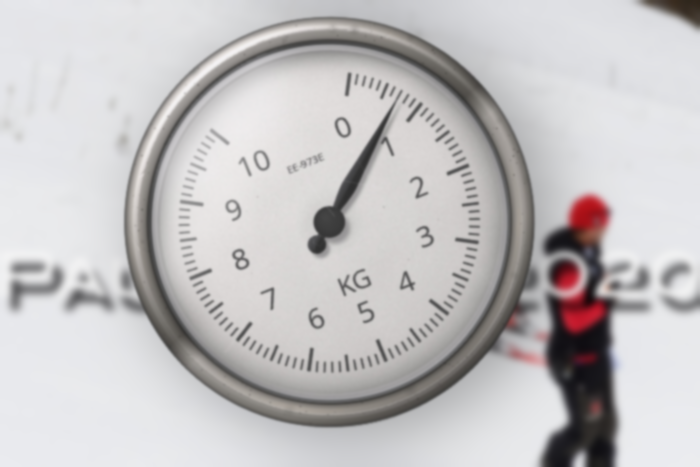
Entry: 0.7 kg
